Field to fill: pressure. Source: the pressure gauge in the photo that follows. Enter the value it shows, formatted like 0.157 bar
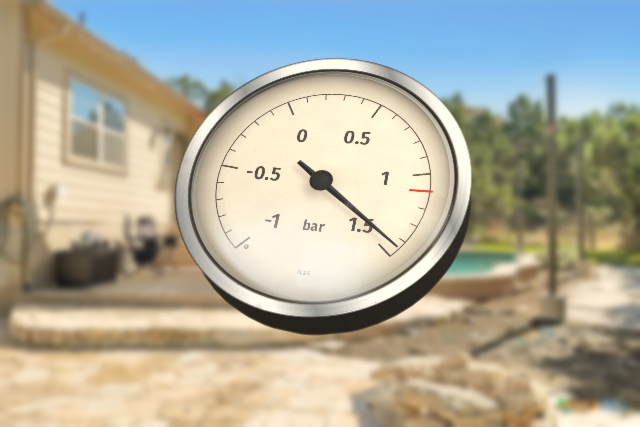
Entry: 1.45 bar
